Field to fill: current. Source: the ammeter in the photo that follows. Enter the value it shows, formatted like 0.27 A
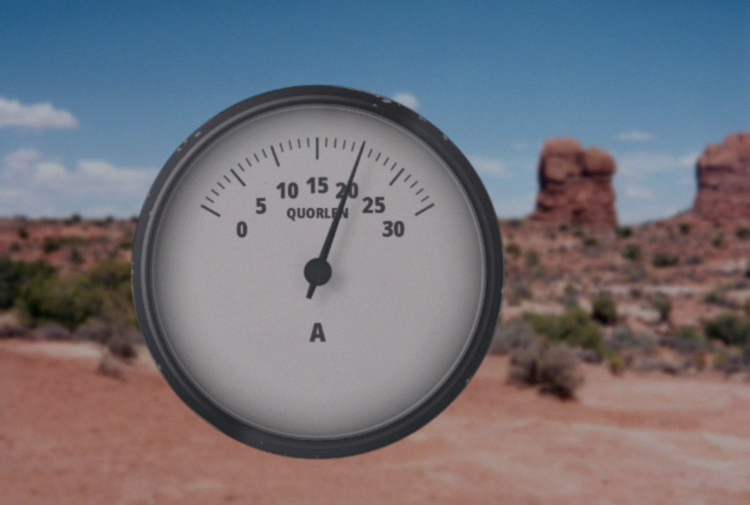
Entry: 20 A
